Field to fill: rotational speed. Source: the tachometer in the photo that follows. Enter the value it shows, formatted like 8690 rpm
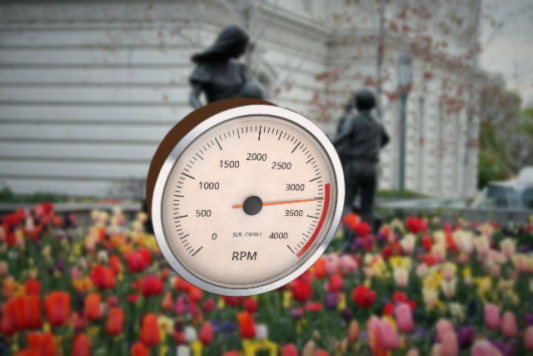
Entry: 3250 rpm
